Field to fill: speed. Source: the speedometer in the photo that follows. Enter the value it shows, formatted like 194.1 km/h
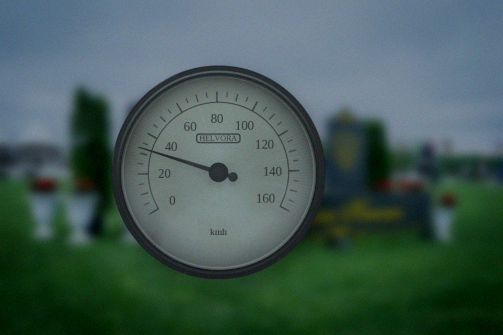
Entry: 32.5 km/h
